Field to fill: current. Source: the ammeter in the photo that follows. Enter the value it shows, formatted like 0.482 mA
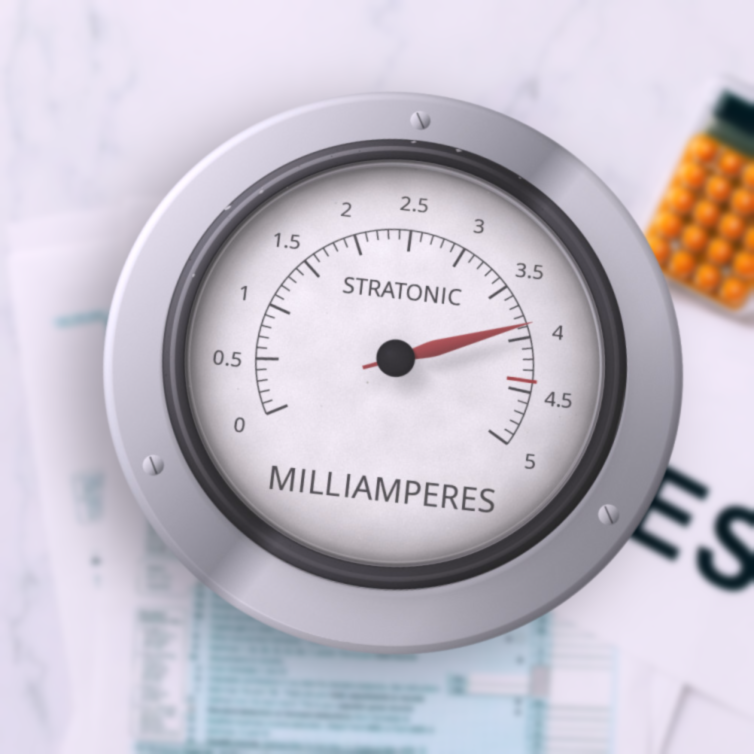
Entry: 3.9 mA
